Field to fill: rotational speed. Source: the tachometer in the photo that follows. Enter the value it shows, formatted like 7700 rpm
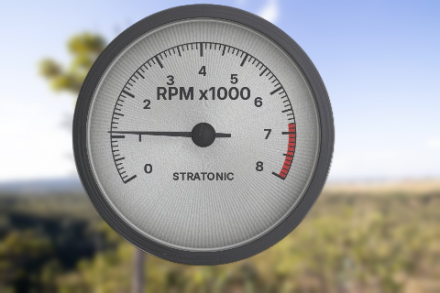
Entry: 1100 rpm
